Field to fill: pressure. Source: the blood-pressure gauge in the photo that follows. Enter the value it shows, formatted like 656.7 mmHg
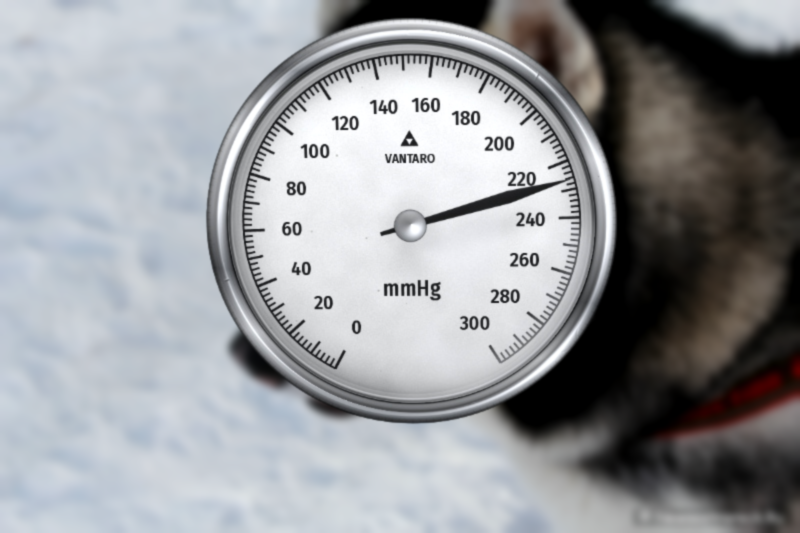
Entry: 226 mmHg
